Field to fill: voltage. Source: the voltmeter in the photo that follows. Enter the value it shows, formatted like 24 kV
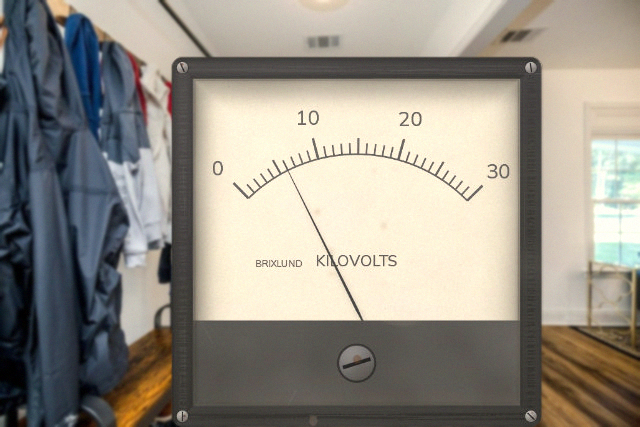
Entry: 6 kV
